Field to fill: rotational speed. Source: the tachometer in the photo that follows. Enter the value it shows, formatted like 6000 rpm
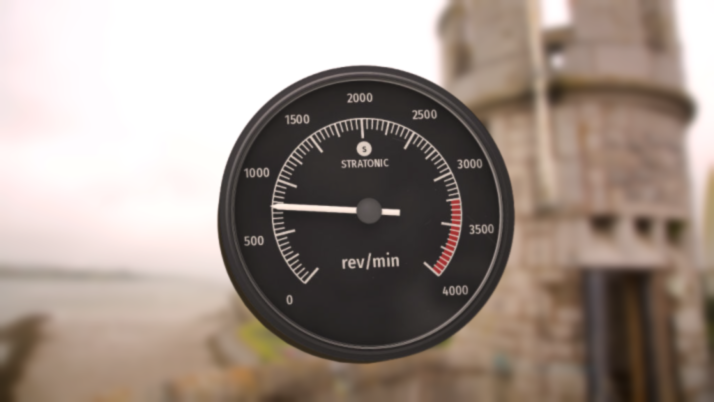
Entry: 750 rpm
